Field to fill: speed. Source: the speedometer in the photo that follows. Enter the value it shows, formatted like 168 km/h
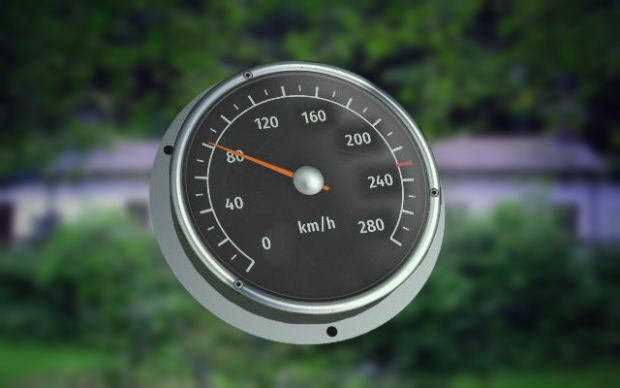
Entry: 80 km/h
